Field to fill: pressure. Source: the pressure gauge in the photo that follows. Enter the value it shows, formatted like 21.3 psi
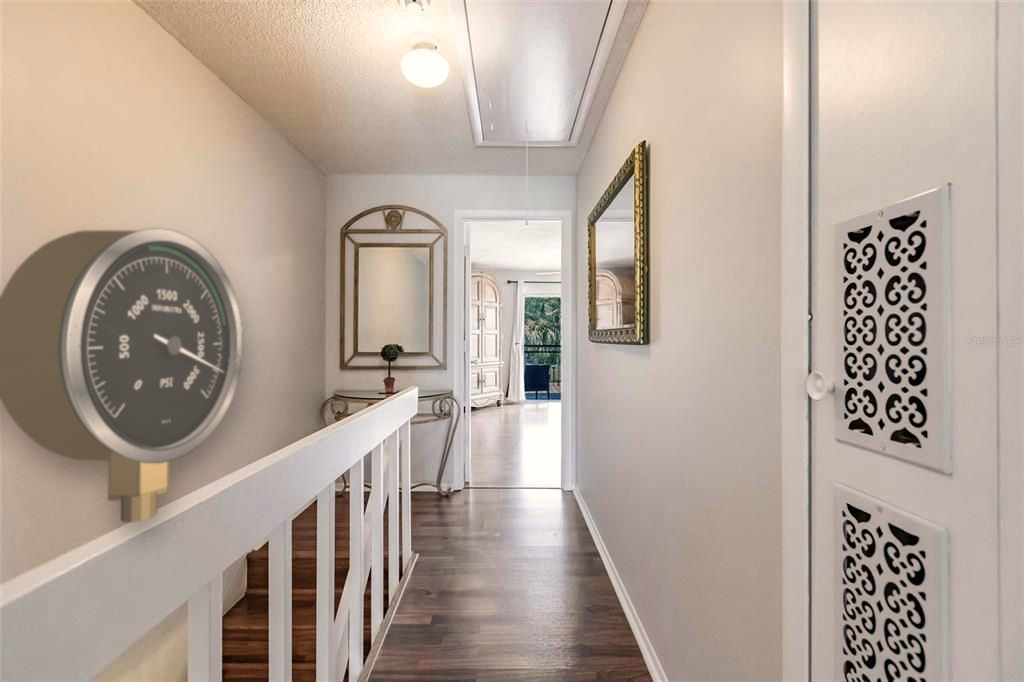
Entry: 2750 psi
